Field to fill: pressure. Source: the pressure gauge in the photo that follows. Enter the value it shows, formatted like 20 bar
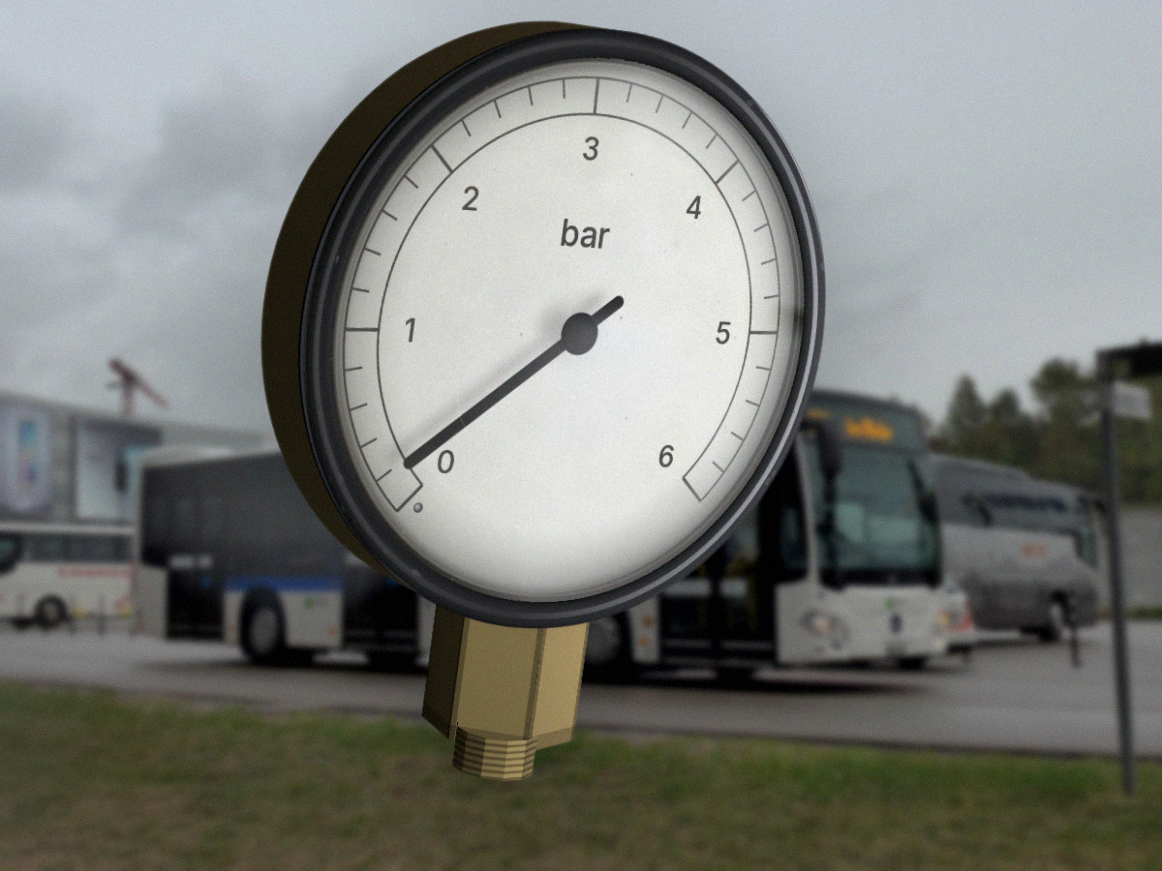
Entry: 0.2 bar
